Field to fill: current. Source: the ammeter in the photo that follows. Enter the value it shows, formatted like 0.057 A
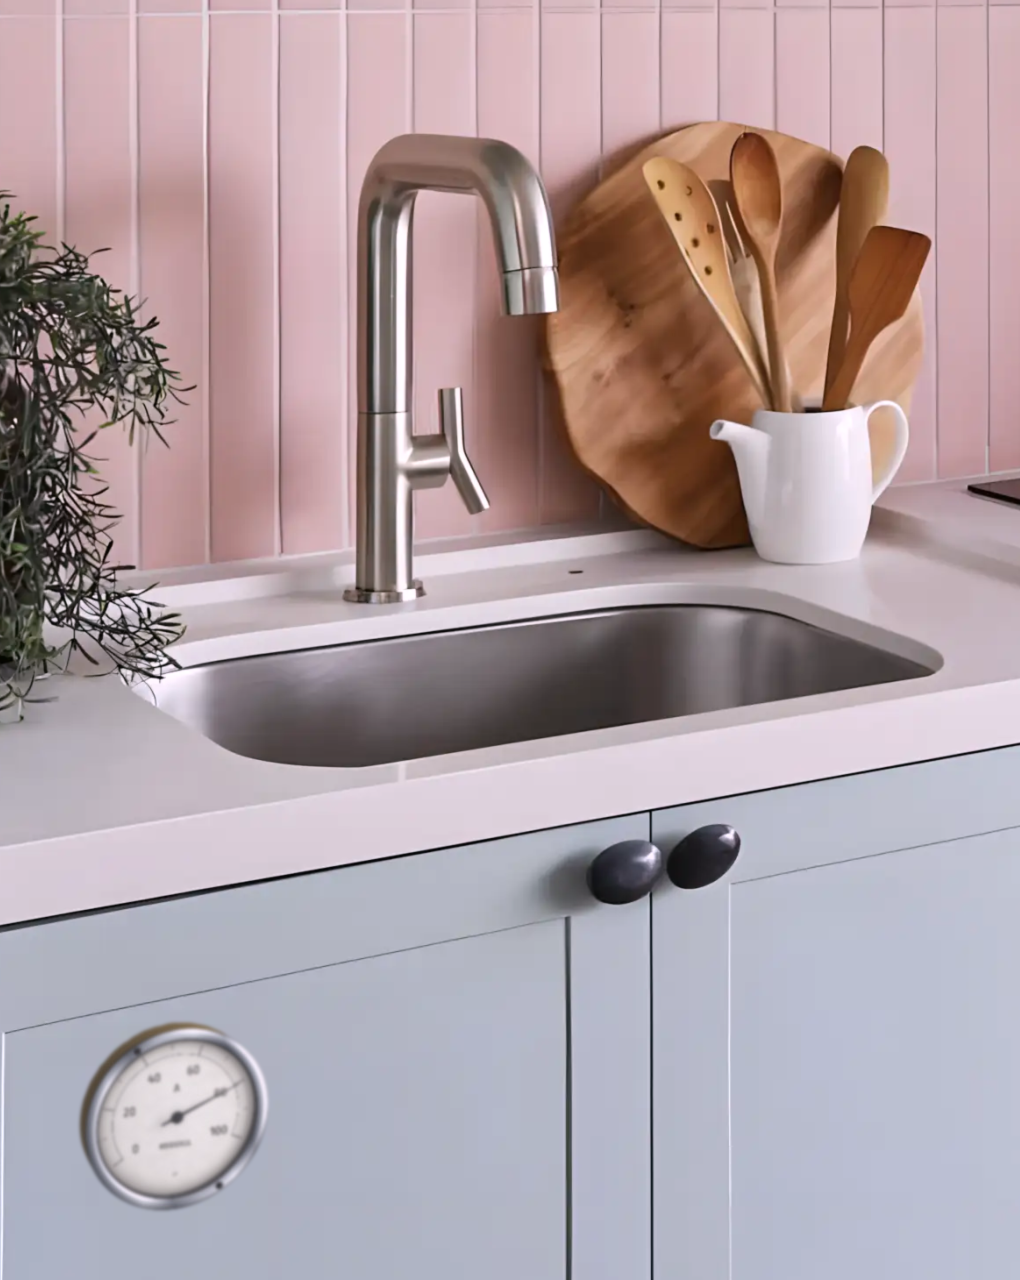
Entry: 80 A
